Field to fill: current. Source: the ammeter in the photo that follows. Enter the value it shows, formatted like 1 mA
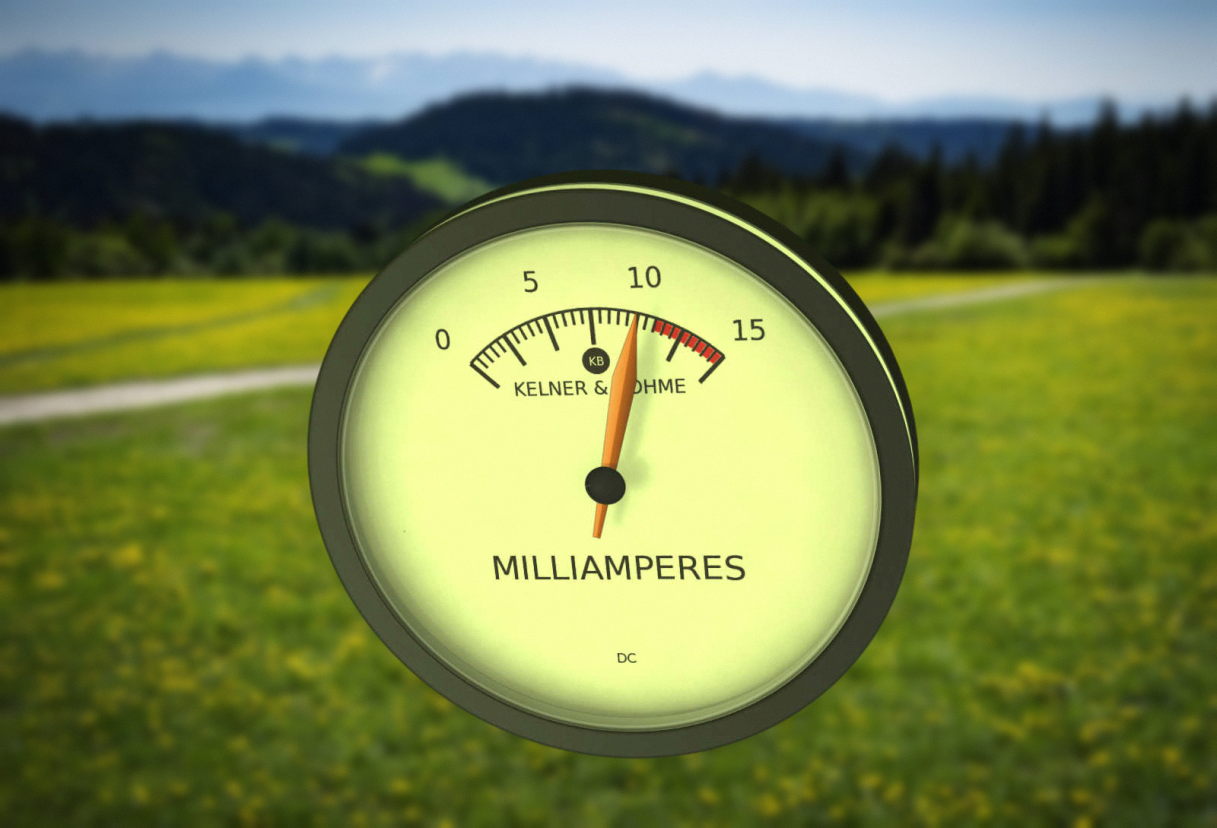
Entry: 10 mA
